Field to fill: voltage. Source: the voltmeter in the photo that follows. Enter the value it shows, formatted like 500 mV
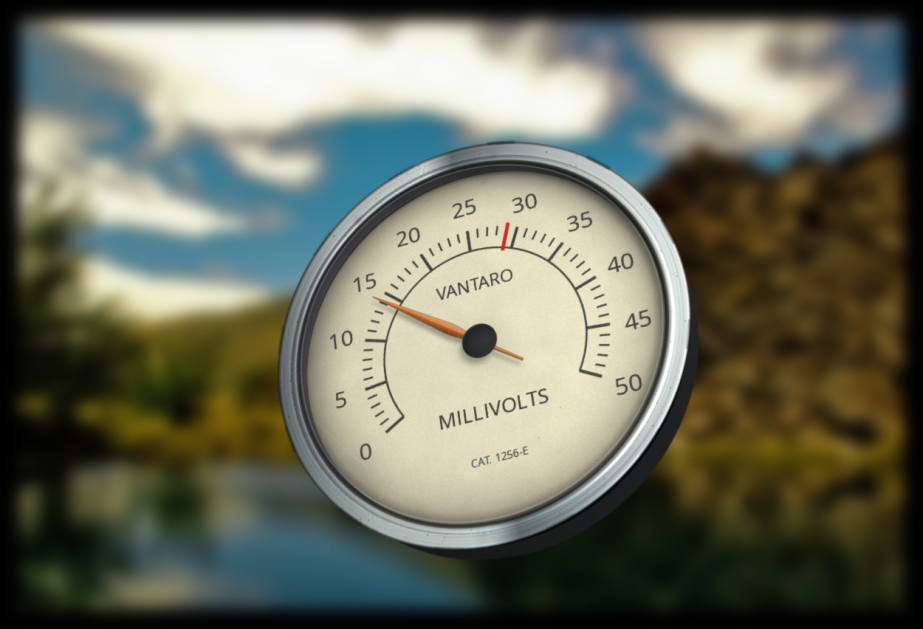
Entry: 14 mV
